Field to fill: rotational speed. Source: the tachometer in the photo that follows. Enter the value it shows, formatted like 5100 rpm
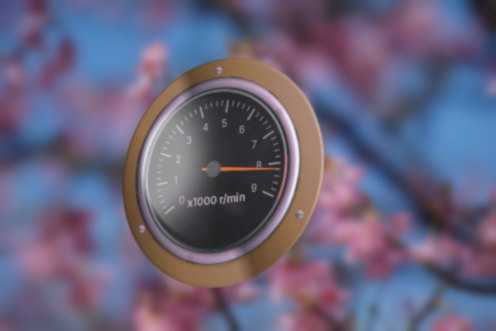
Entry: 8200 rpm
